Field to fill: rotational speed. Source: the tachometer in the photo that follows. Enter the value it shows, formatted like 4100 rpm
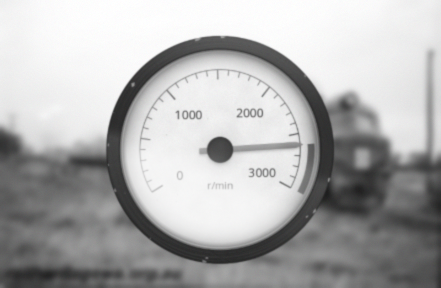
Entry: 2600 rpm
